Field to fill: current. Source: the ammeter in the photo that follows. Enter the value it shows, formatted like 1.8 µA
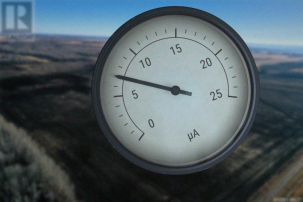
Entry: 7 µA
